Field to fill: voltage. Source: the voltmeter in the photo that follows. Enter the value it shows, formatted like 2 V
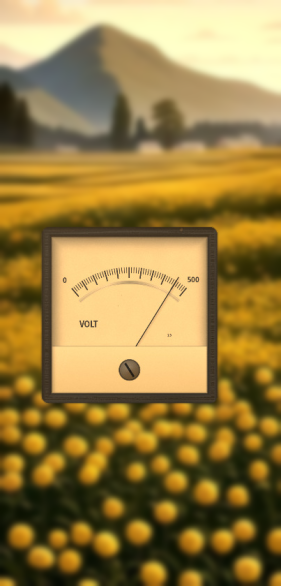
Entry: 450 V
